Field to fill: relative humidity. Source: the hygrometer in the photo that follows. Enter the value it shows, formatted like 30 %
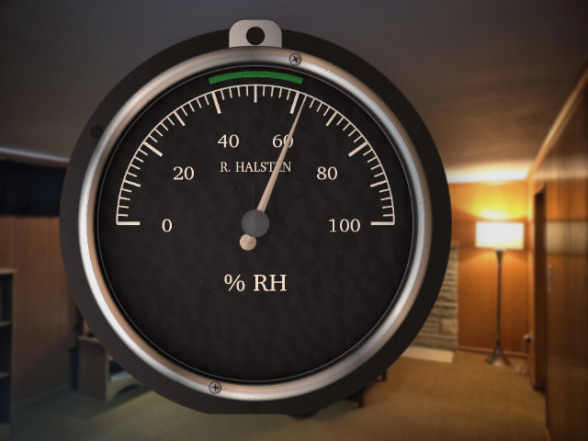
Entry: 62 %
